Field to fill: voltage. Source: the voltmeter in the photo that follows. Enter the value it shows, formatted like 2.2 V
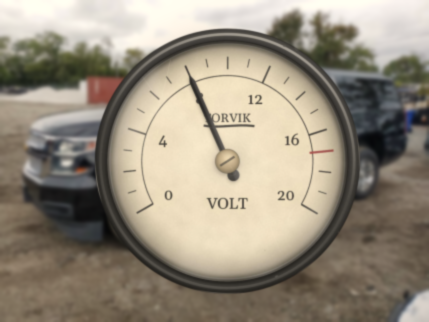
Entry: 8 V
